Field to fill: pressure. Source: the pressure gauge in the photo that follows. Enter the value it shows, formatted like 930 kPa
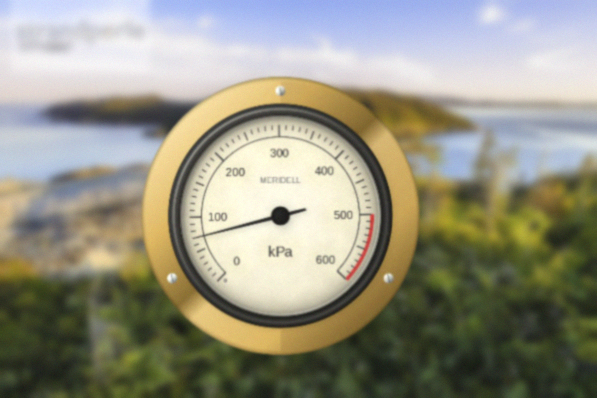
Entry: 70 kPa
